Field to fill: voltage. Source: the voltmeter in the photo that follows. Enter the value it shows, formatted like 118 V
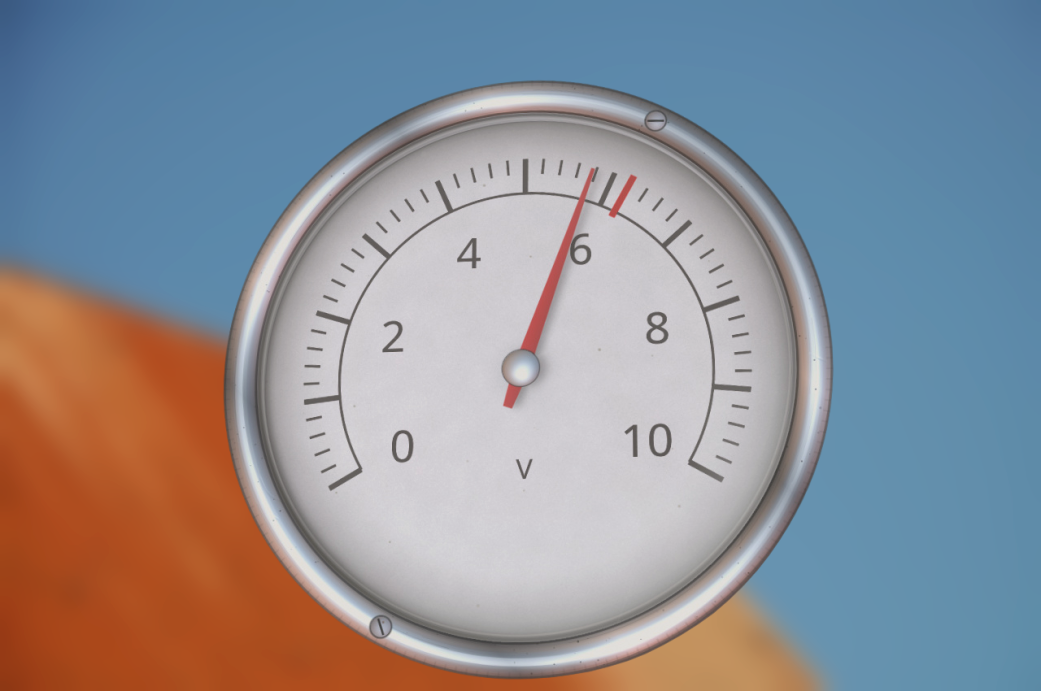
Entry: 5.8 V
